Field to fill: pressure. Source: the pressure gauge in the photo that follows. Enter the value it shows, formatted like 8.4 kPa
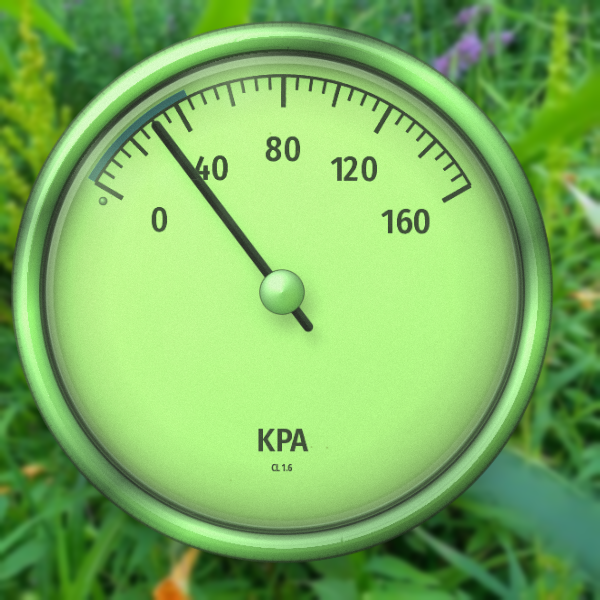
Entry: 30 kPa
